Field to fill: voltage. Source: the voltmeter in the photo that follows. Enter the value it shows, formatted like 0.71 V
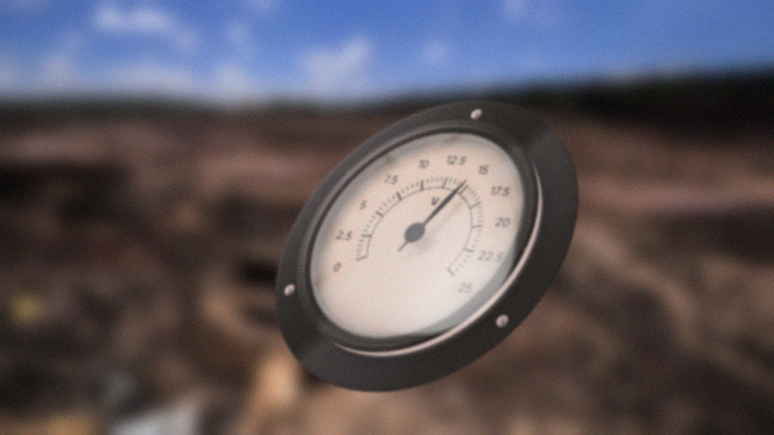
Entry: 15 V
